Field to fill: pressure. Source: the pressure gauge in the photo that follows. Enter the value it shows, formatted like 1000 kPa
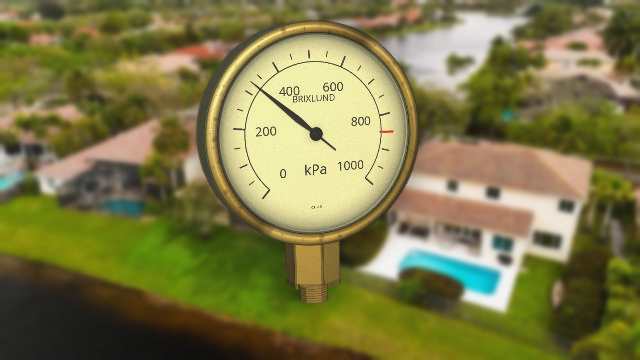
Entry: 325 kPa
